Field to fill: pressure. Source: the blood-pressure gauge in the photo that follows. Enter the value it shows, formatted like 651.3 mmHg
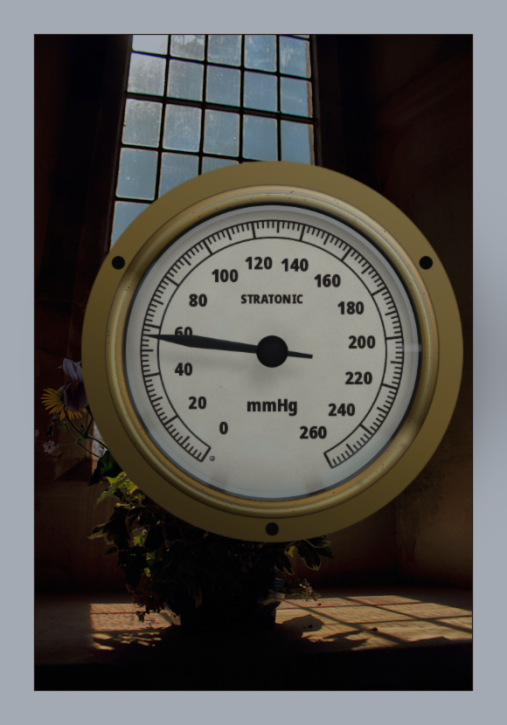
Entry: 56 mmHg
